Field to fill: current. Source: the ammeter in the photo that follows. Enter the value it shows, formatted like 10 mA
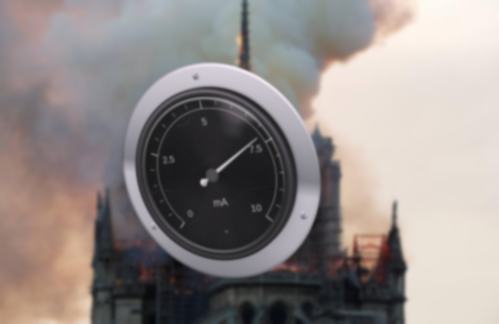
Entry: 7.25 mA
